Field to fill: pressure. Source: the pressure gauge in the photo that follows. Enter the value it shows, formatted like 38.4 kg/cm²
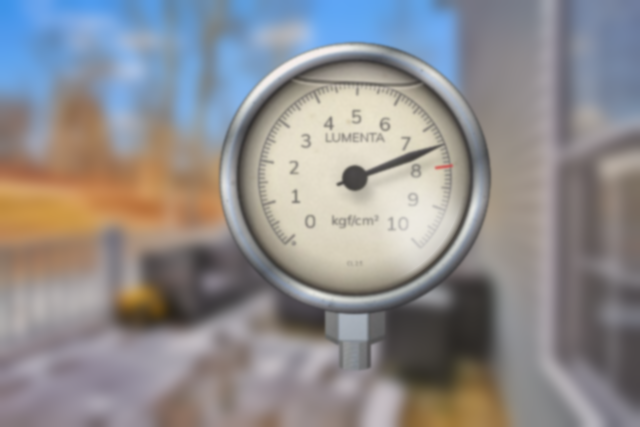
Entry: 7.5 kg/cm²
